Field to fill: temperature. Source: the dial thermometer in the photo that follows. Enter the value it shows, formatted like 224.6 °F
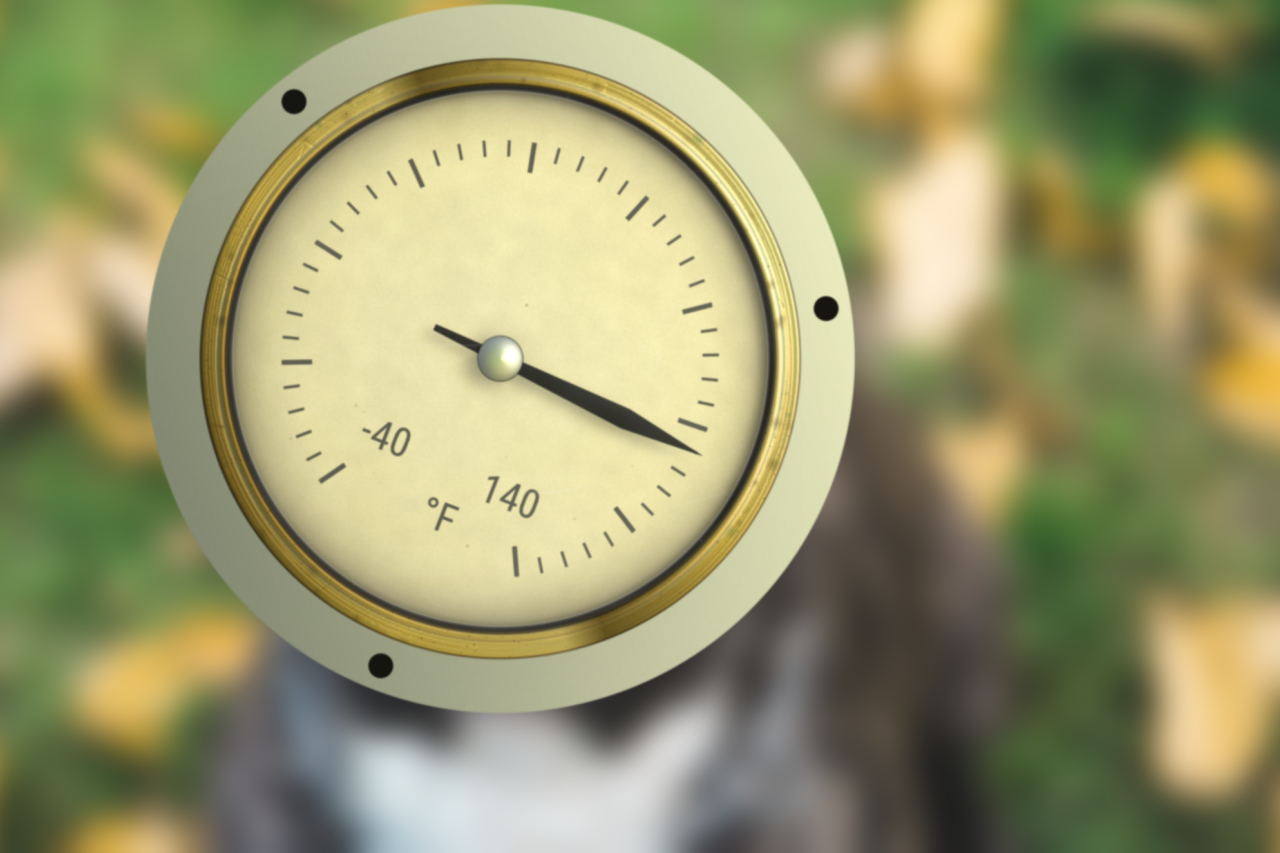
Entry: 104 °F
